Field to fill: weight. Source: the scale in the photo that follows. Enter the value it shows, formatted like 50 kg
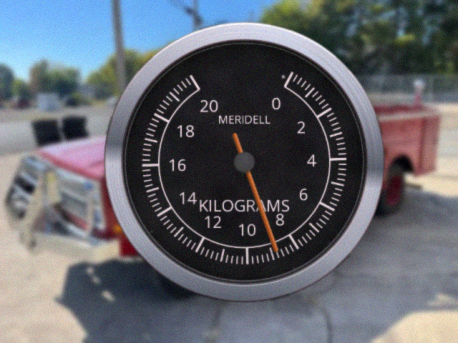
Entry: 8.8 kg
